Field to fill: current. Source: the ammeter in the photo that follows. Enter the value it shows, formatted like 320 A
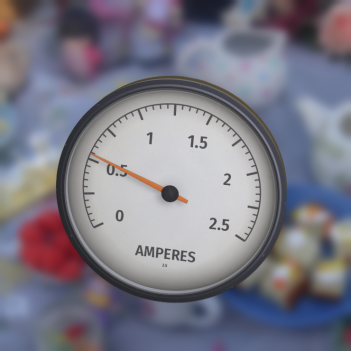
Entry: 0.55 A
